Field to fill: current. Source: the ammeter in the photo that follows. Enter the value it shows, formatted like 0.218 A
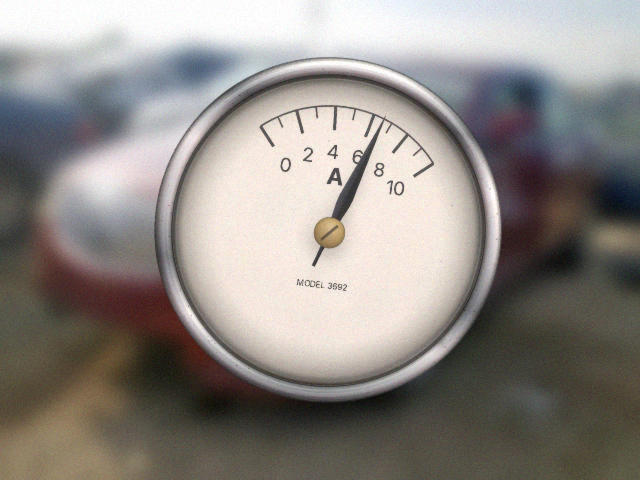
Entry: 6.5 A
